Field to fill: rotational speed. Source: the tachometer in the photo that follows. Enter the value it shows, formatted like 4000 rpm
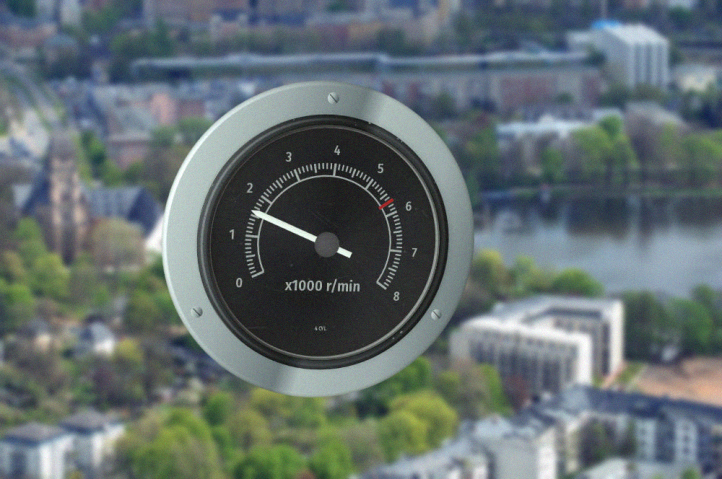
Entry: 1600 rpm
